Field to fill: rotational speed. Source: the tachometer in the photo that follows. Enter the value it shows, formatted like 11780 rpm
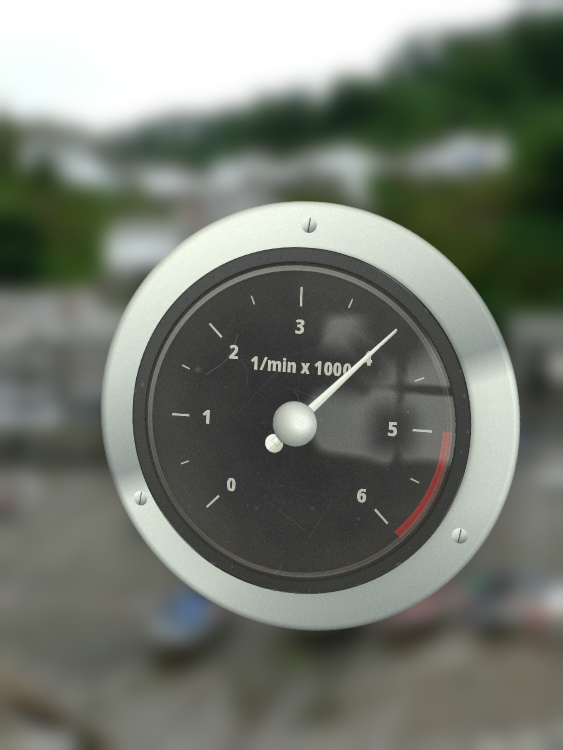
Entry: 4000 rpm
